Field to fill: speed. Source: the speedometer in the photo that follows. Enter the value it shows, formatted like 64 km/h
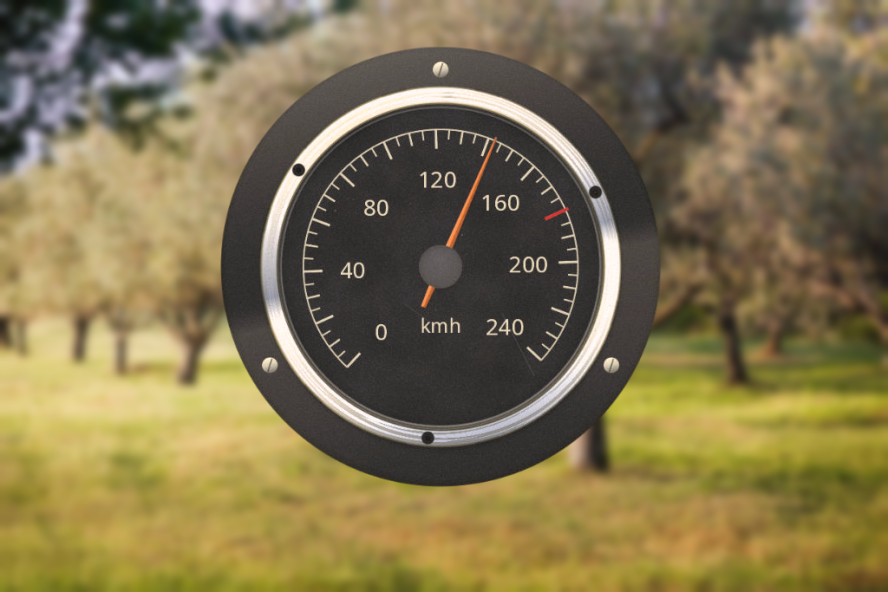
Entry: 142.5 km/h
